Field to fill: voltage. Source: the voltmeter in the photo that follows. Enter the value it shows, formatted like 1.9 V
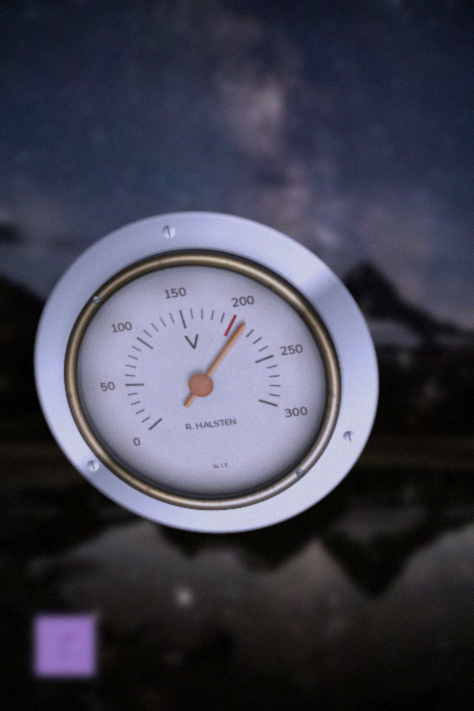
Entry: 210 V
